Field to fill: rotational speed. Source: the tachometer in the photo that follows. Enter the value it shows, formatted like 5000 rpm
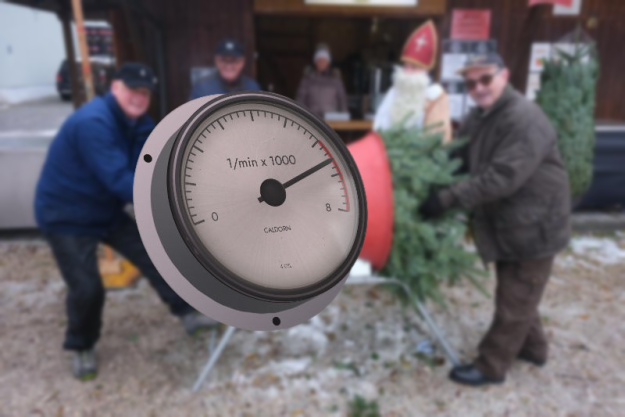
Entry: 6600 rpm
